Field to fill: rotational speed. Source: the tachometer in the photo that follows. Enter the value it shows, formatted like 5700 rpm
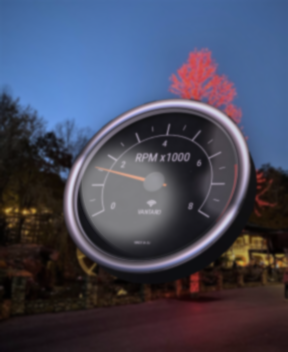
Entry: 1500 rpm
